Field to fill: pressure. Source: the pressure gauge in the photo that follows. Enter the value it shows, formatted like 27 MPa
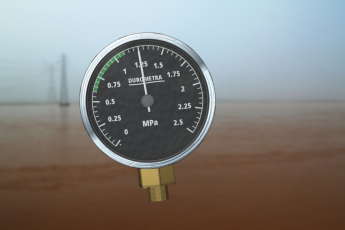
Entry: 1.25 MPa
